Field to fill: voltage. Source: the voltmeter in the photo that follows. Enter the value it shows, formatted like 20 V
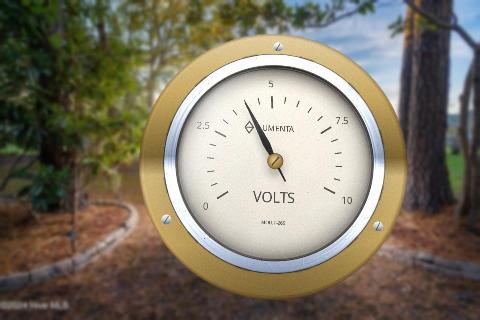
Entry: 4 V
